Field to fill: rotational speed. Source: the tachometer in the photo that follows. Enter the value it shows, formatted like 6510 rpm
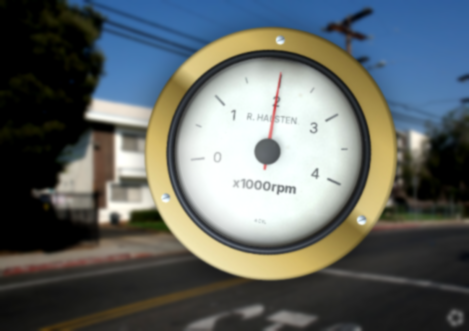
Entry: 2000 rpm
